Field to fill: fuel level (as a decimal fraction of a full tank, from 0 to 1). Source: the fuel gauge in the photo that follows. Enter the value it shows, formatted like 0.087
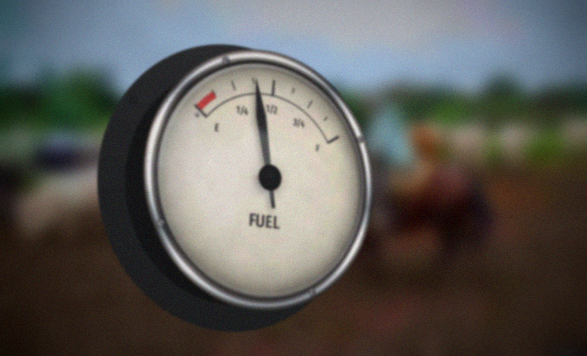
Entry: 0.375
